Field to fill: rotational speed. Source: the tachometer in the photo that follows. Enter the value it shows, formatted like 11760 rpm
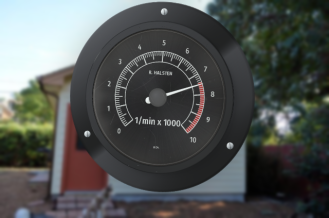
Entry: 7500 rpm
